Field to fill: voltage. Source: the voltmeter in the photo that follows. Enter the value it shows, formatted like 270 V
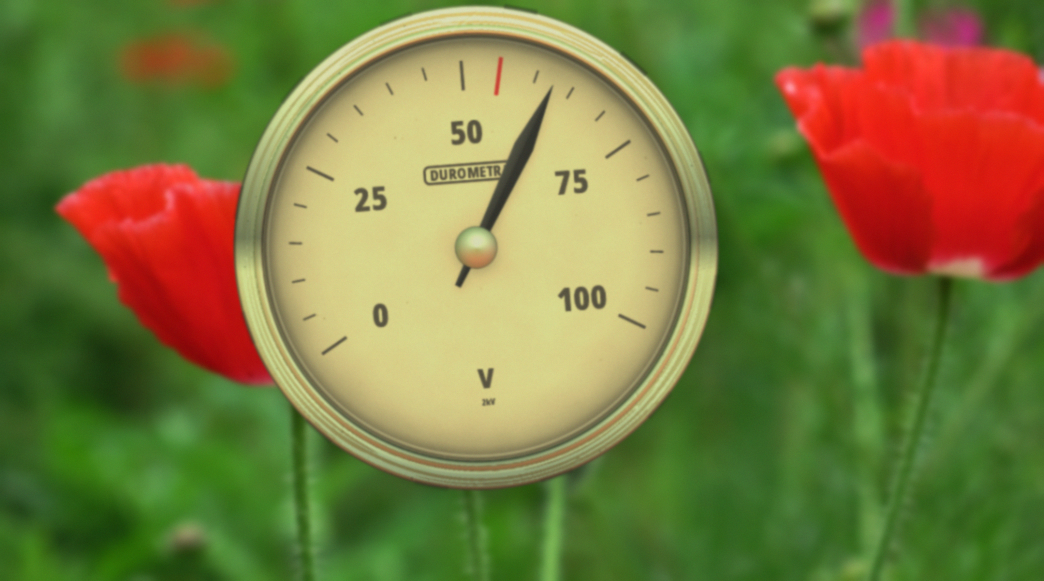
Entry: 62.5 V
